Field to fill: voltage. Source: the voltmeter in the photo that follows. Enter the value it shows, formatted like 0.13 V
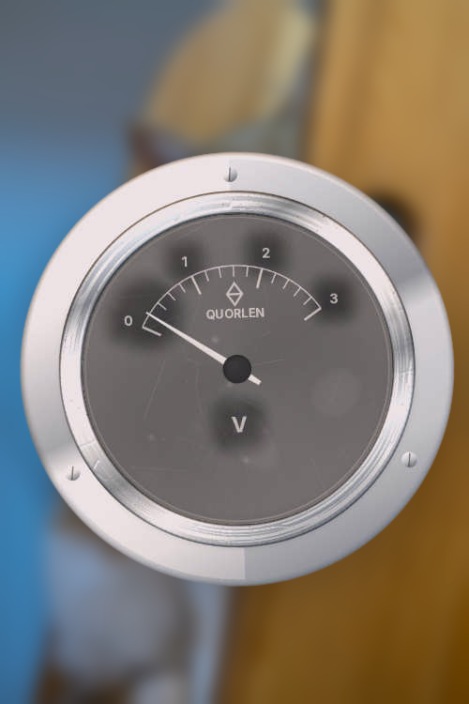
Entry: 0.2 V
